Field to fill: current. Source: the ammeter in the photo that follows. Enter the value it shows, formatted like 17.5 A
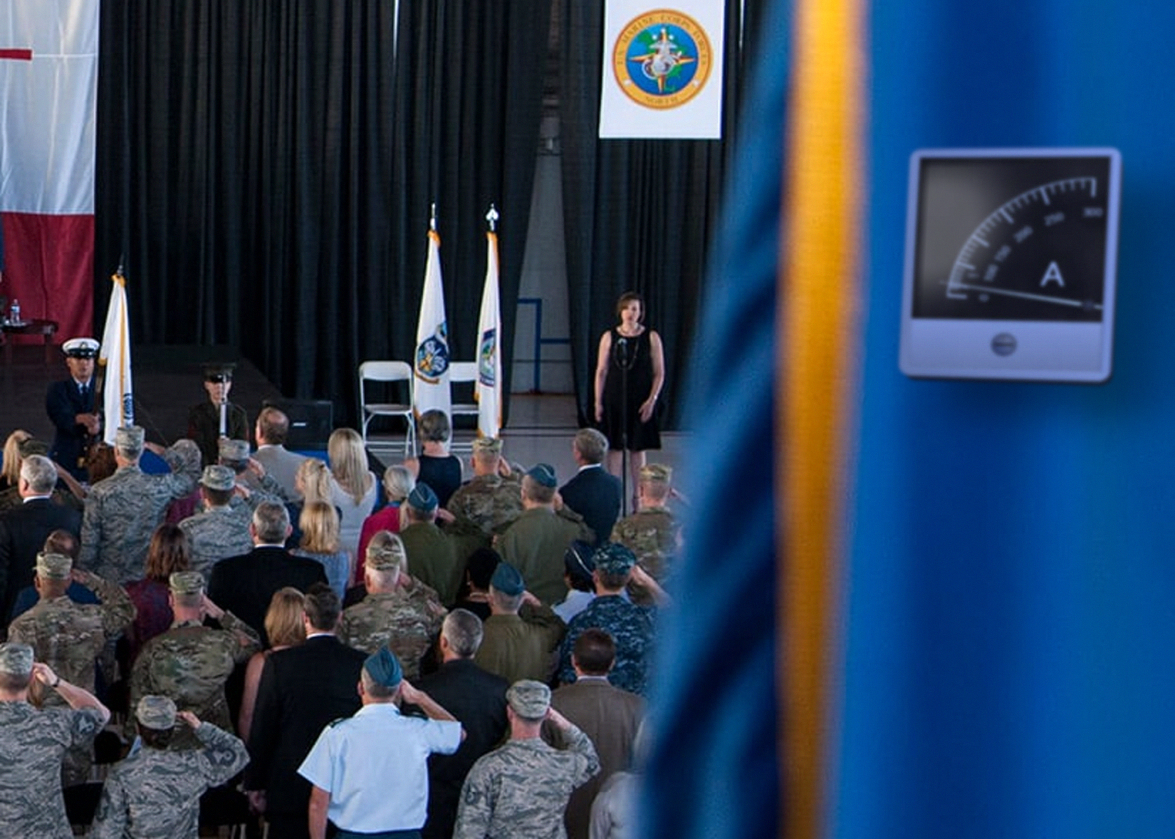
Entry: 50 A
